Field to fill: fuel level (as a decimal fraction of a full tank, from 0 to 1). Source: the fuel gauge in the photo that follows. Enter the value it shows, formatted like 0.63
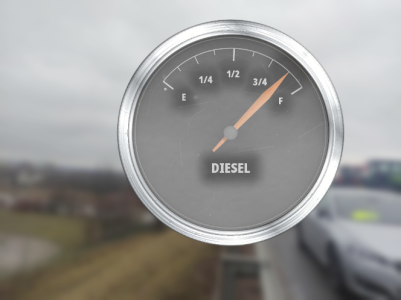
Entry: 0.875
